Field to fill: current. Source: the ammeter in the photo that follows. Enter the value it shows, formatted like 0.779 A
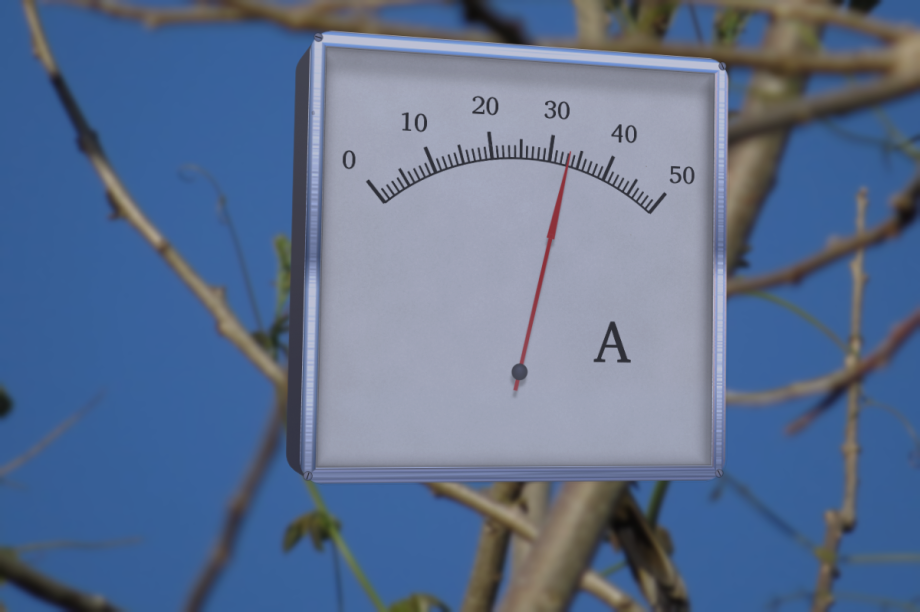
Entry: 33 A
